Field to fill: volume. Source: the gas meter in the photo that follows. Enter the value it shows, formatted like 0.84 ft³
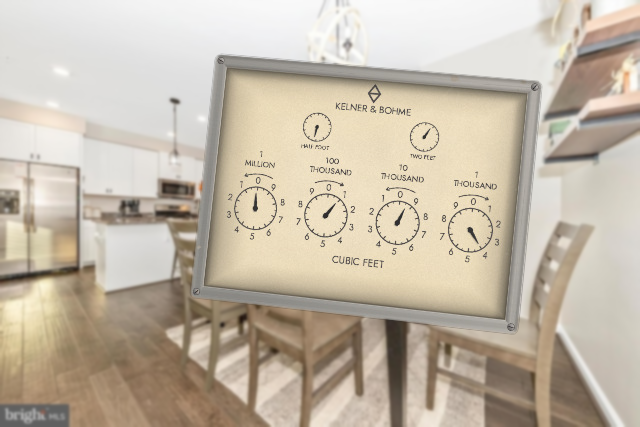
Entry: 9400 ft³
